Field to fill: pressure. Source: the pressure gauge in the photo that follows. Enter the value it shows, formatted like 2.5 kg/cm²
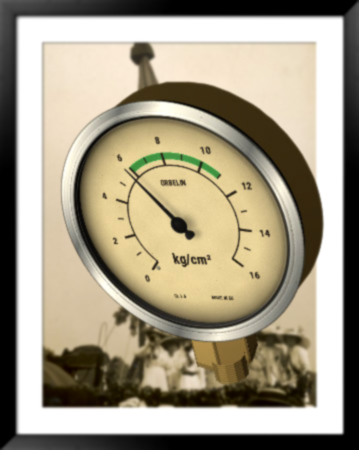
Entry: 6 kg/cm²
